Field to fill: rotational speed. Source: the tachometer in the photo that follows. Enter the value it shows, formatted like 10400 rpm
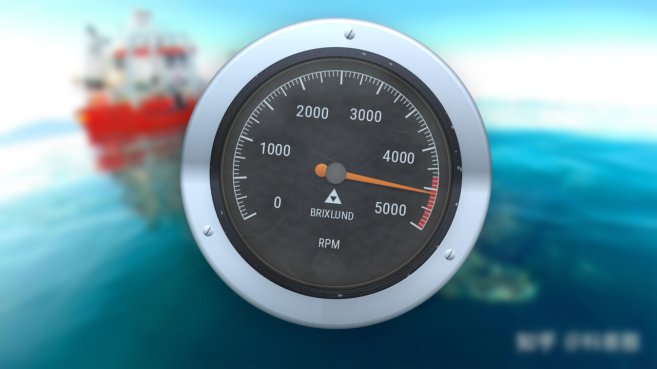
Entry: 4550 rpm
